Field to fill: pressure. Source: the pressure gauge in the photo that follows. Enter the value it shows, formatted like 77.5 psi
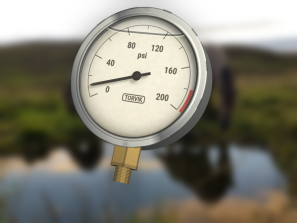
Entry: 10 psi
